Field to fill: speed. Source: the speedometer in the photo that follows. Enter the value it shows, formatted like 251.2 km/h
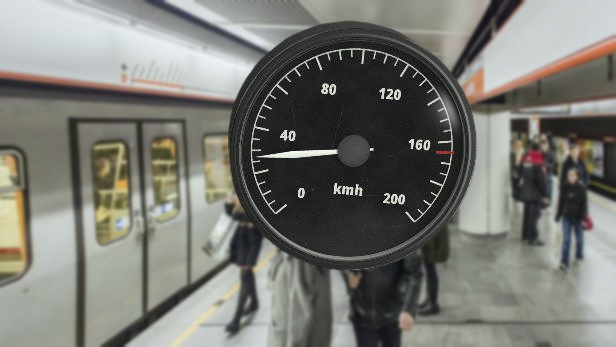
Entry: 27.5 km/h
